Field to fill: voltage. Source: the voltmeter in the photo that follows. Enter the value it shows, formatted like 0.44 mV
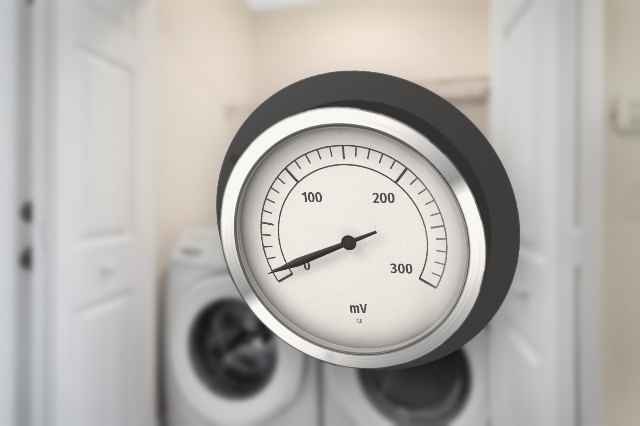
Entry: 10 mV
